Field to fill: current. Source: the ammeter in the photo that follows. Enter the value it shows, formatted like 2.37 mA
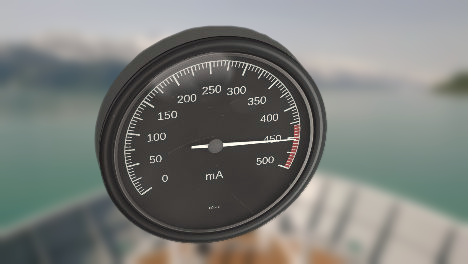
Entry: 450 mA
